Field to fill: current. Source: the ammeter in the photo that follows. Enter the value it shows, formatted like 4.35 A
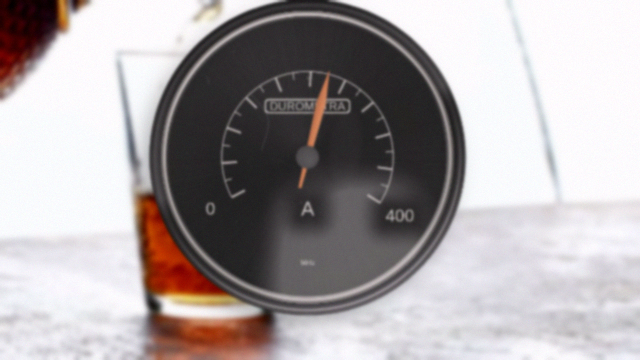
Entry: 220 A
